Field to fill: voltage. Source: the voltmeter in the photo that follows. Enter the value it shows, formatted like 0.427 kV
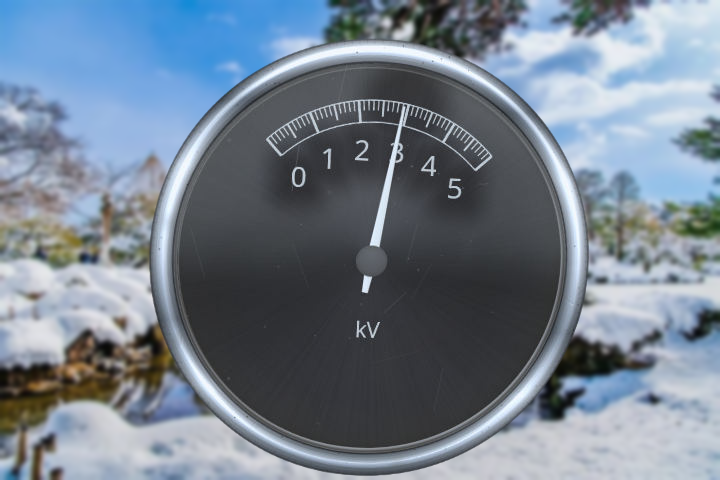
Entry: 2.9 kV
